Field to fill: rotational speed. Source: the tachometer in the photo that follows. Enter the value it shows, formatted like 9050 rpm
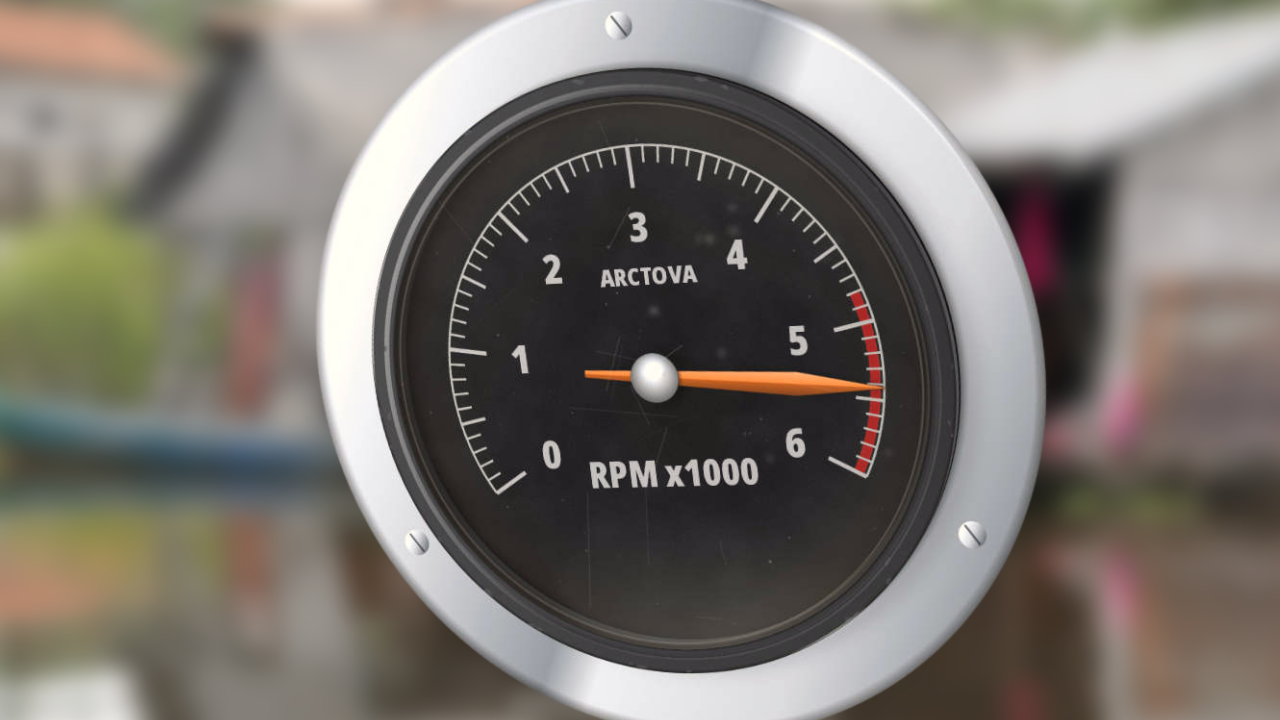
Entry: 5400 rpm
